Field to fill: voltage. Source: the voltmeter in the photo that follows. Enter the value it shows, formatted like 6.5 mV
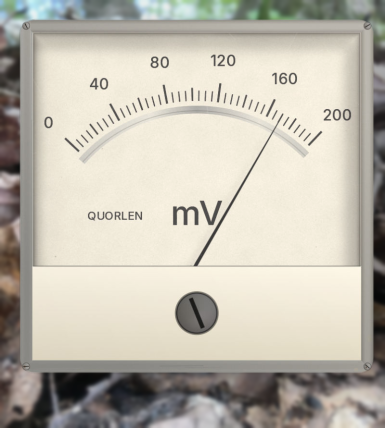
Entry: 170 mV
